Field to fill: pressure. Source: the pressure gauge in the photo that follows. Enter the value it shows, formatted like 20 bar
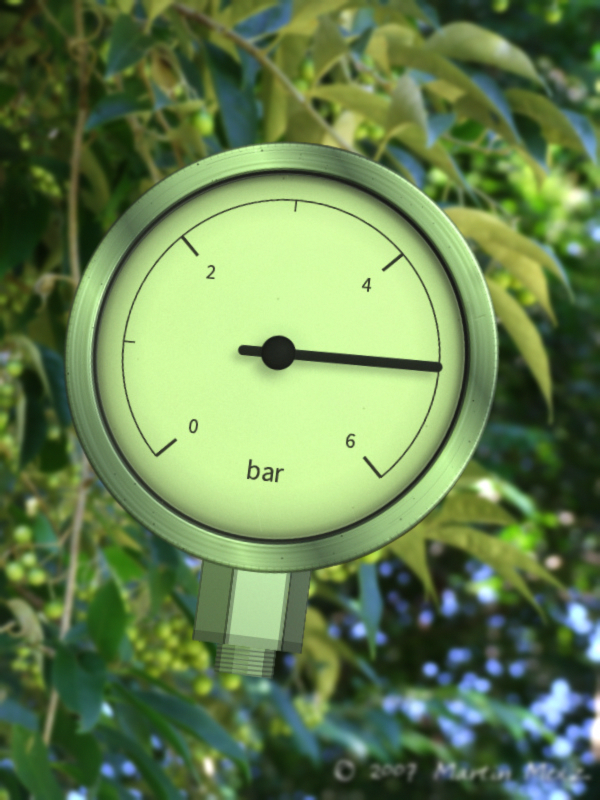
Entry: 5 bar
